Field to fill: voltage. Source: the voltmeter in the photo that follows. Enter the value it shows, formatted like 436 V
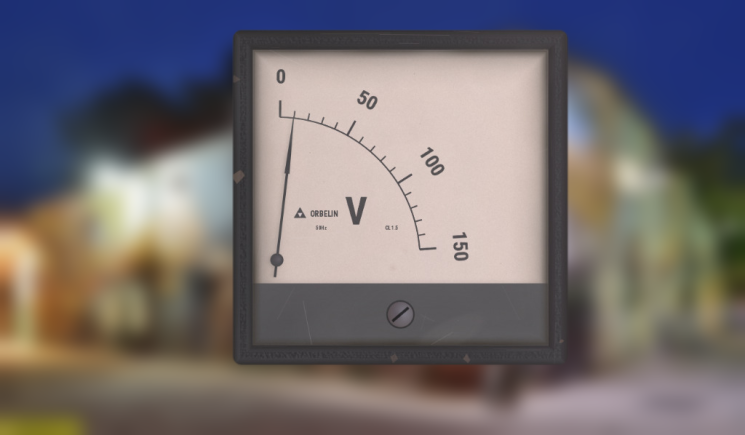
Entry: 10 V
